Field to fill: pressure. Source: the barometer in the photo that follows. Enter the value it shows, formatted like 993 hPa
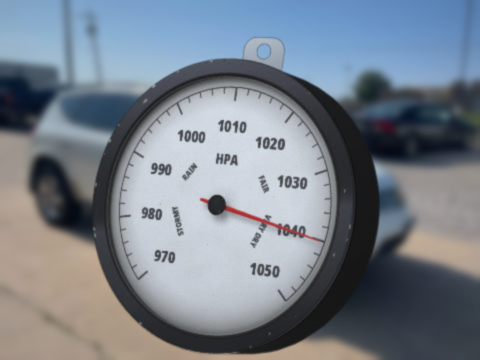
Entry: 1040 hPa
